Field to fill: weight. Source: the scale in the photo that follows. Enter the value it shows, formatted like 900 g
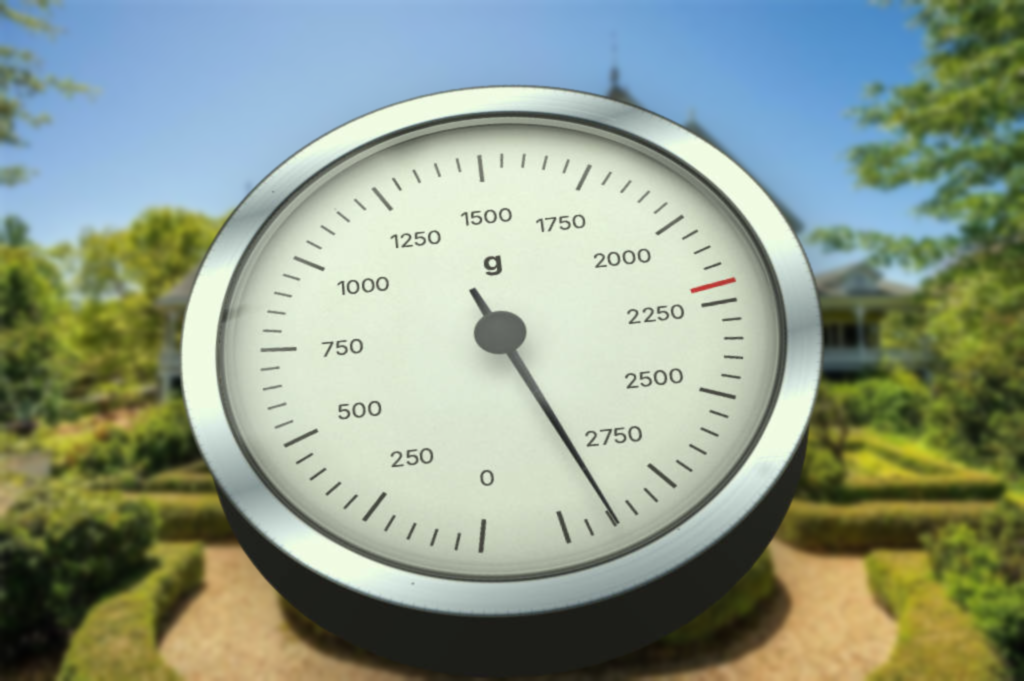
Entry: 2900 g
